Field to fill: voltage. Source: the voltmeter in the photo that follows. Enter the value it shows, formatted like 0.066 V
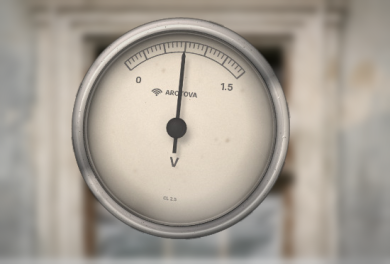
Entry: 0.75 V
